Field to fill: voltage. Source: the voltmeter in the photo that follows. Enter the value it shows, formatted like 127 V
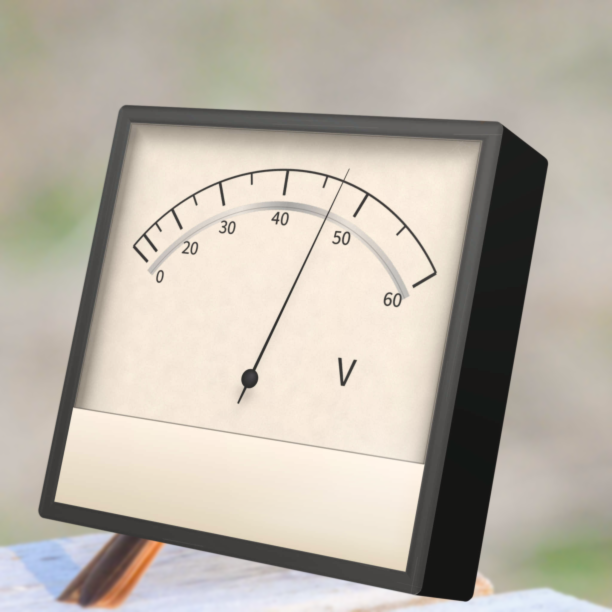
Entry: 47.5 V
